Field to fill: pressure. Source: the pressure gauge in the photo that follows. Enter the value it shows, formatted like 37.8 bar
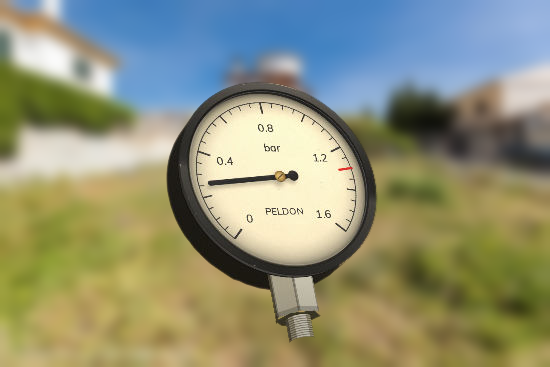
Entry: 0.25 bar
